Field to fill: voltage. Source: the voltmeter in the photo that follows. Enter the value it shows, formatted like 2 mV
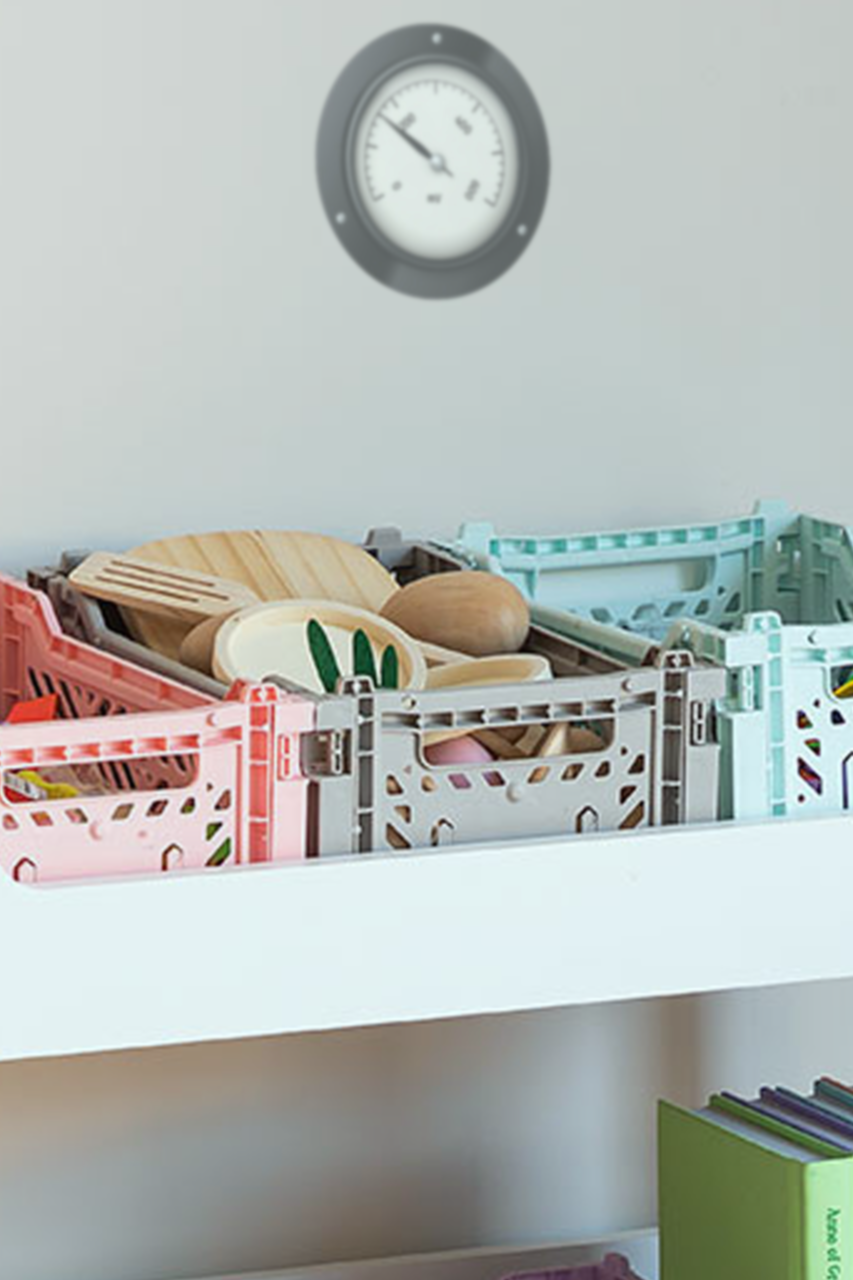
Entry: 160 mV
